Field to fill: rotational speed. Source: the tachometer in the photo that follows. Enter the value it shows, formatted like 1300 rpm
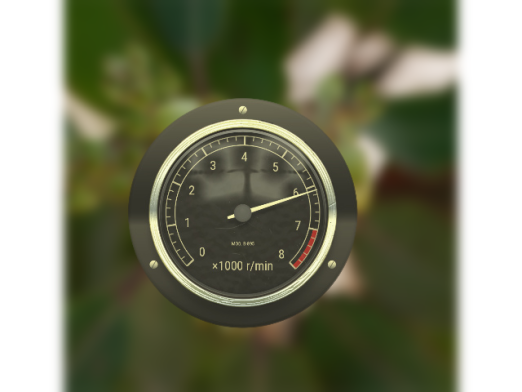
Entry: 6100 rpm
